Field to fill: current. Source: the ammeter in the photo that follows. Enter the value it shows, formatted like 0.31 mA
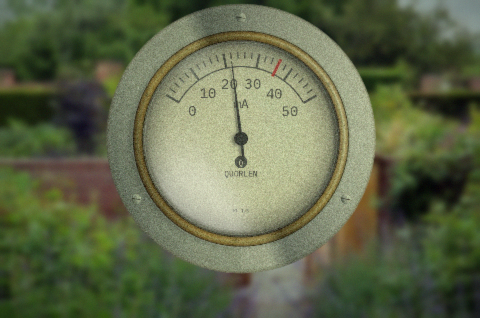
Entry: 22 mA
